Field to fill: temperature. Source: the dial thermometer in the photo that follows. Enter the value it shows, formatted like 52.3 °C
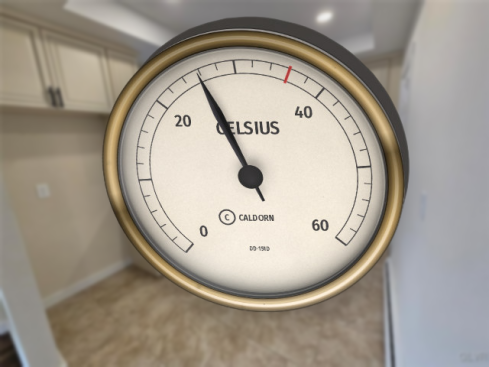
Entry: 26 °C
